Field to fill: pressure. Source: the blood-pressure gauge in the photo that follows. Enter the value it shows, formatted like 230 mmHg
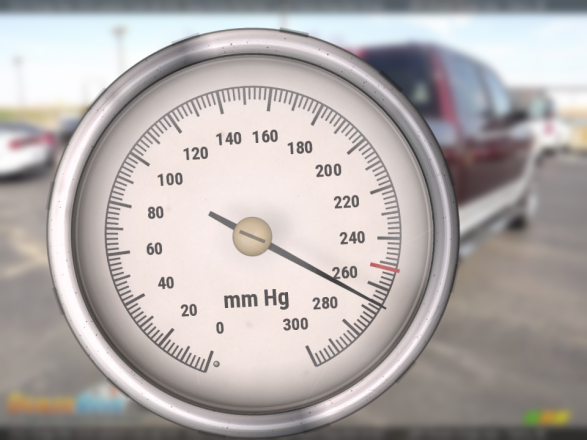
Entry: 266 mmHg
